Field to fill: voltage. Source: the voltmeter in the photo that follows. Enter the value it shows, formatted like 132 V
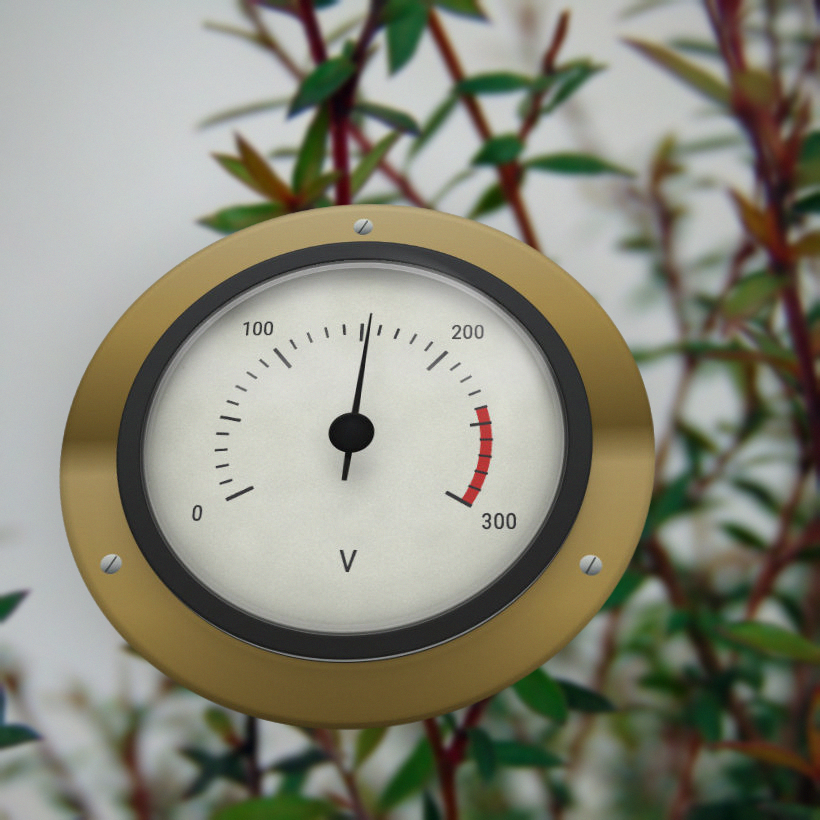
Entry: 155 V
